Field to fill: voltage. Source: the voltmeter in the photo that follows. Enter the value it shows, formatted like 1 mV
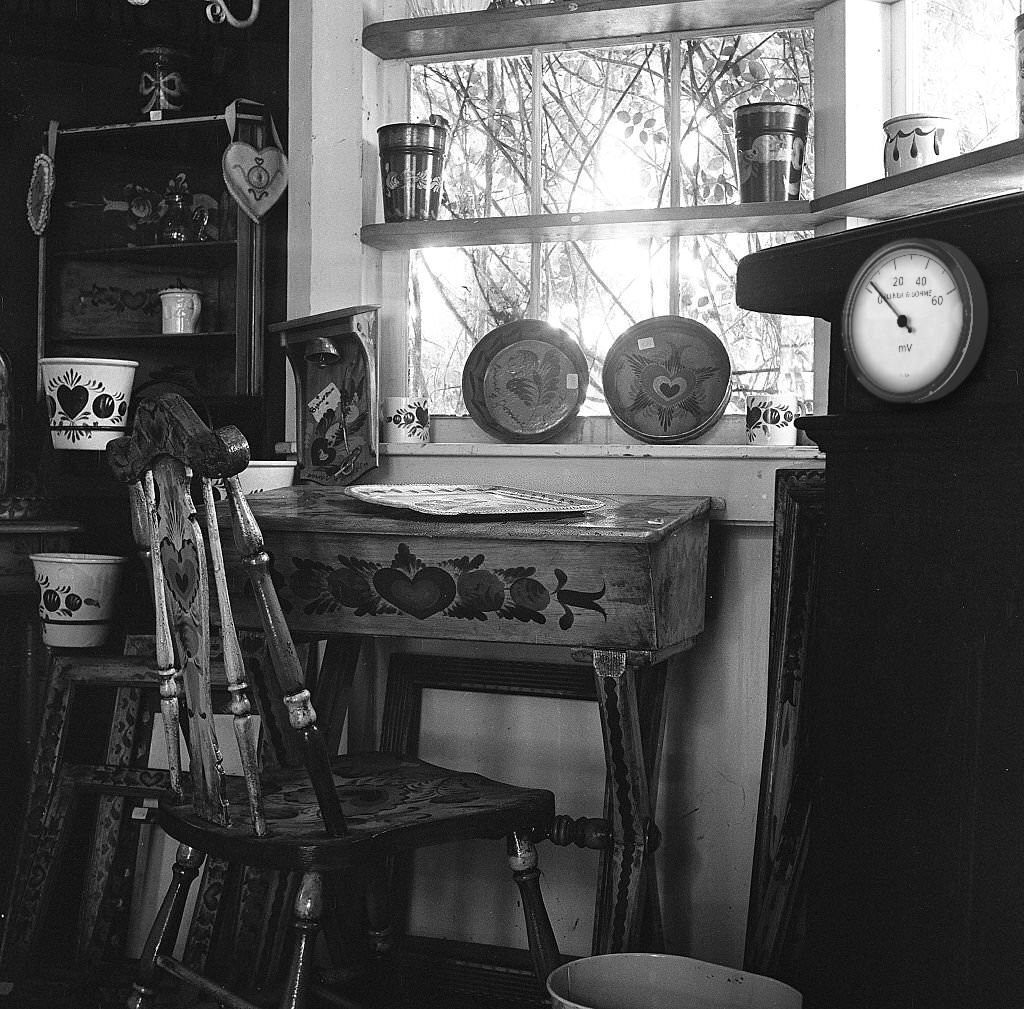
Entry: 5 mV
